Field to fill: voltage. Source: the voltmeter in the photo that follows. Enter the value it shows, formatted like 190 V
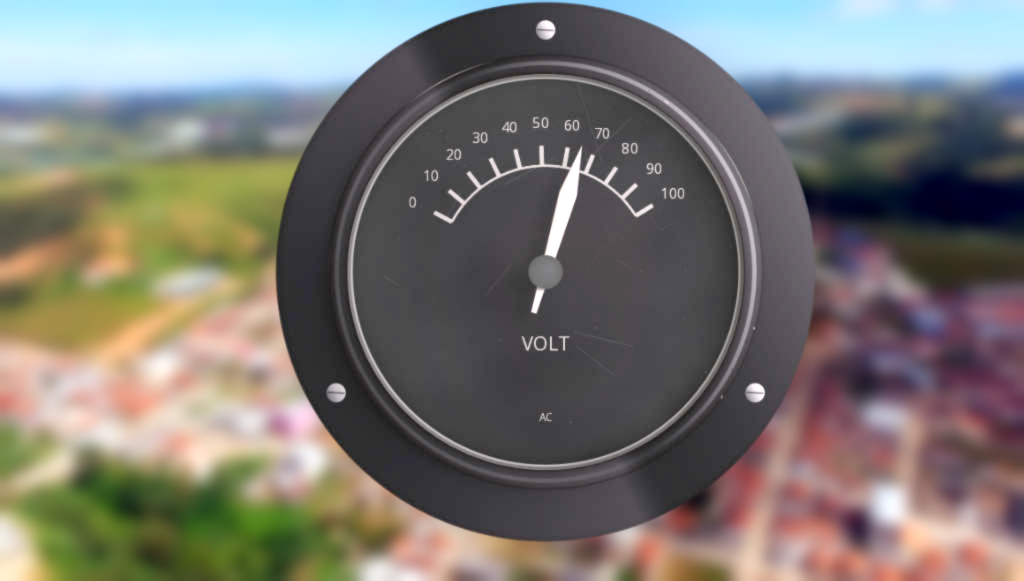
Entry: 65 V
